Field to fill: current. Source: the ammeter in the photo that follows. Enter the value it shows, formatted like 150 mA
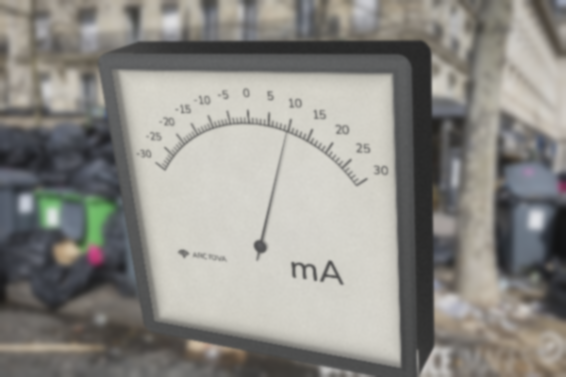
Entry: 10 mA
